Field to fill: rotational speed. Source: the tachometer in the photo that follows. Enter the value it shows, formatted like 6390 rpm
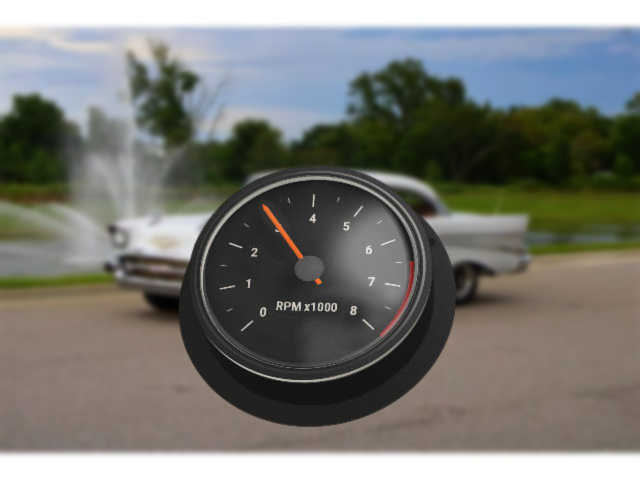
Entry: 3000 rpm
